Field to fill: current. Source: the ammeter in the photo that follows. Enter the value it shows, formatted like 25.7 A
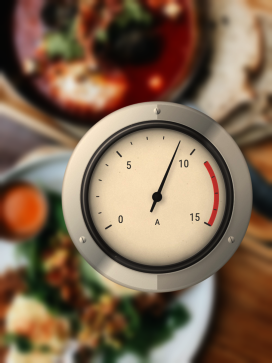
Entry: 9 A
